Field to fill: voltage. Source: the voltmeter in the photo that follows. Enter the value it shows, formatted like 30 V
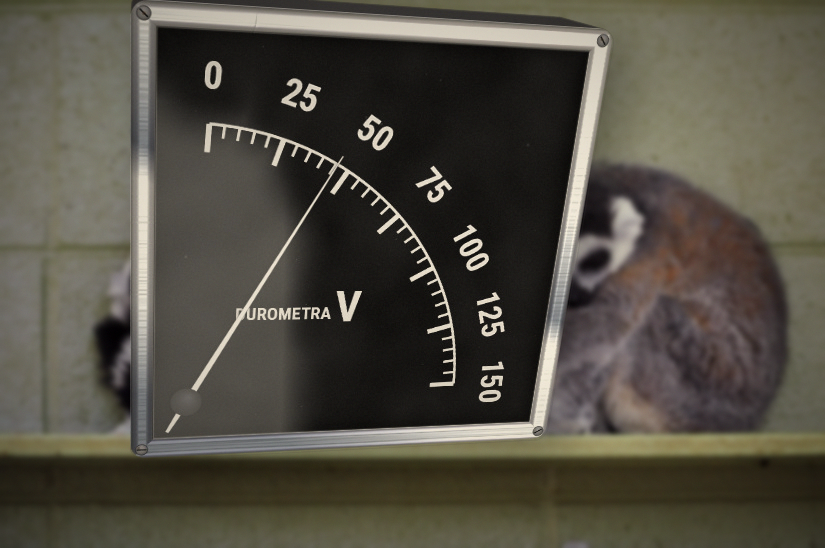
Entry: 45 V
